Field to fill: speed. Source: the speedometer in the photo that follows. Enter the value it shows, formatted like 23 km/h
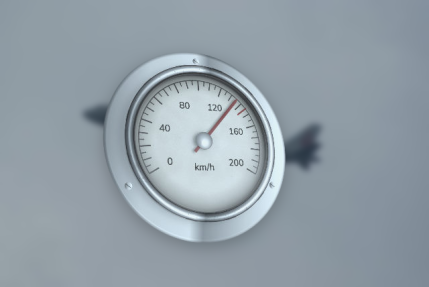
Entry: 135 km/h
